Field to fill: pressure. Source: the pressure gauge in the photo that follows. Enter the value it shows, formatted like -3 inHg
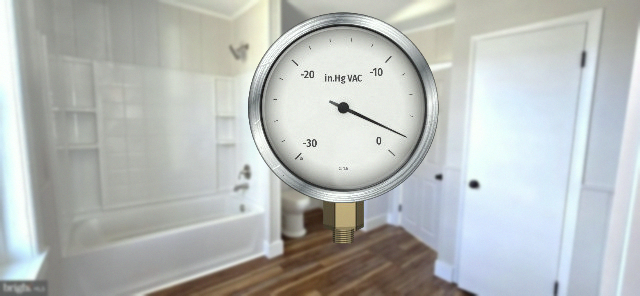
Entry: -2 inHg
